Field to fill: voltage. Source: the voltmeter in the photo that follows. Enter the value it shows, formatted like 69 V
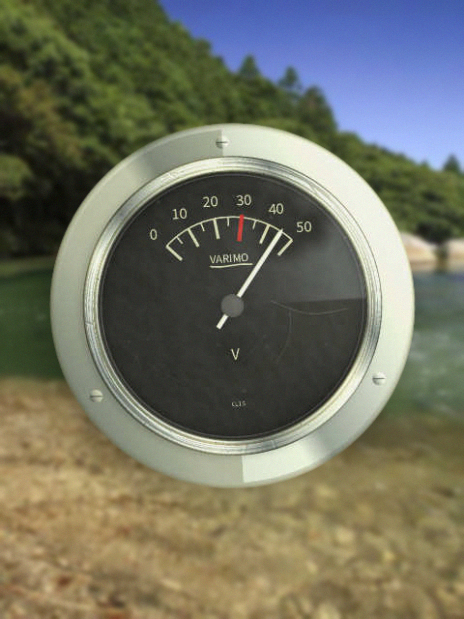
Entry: 45 V
